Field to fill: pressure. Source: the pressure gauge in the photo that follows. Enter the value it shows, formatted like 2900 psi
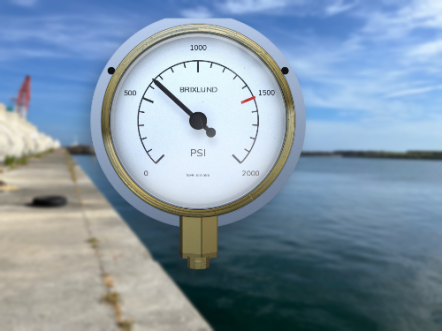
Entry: 650 psi
